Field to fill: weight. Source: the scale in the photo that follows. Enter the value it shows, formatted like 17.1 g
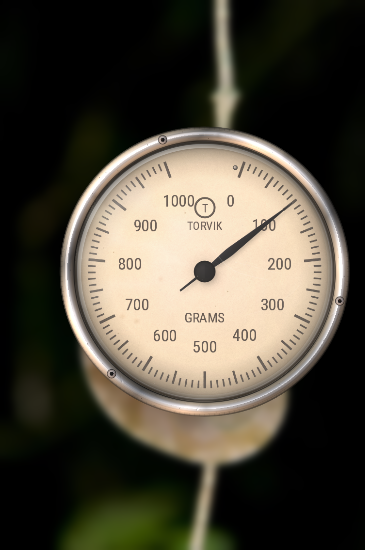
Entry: 100 g
